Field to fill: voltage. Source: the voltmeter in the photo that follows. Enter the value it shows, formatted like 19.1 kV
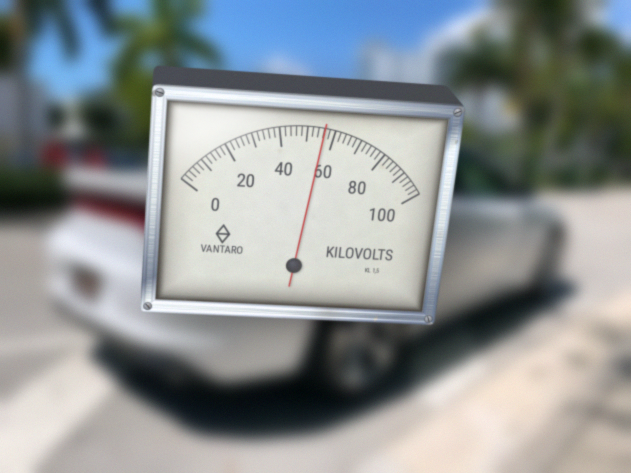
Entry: 56 kV
